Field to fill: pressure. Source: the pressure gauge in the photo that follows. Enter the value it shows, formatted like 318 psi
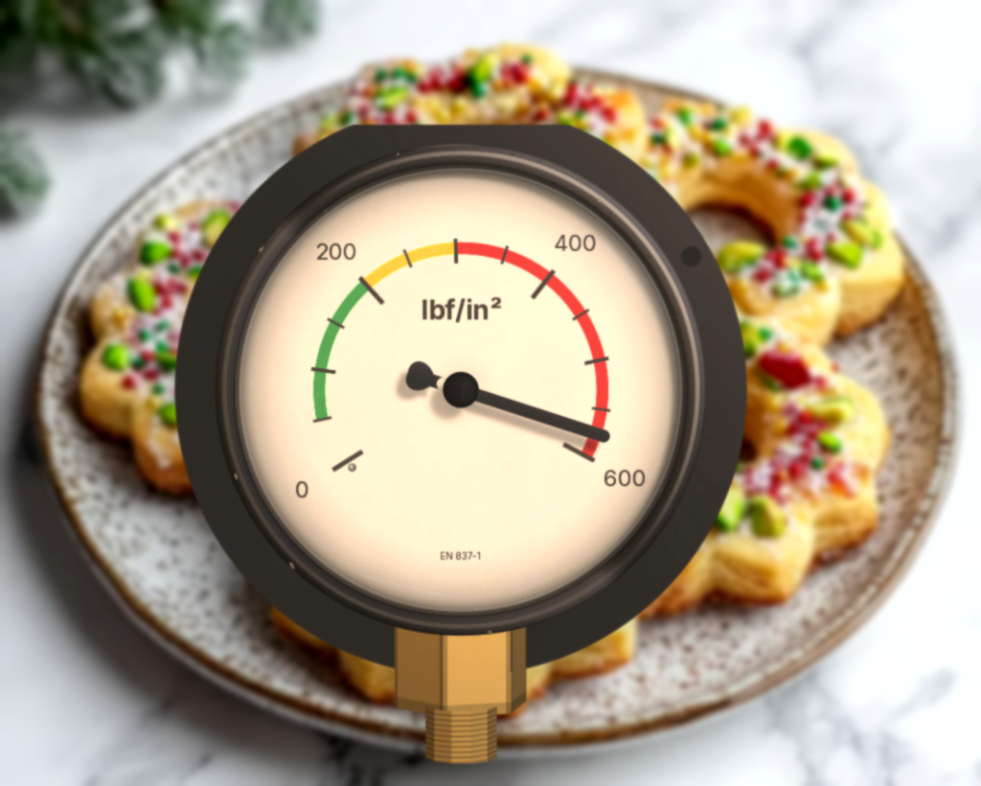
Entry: 575 psi
